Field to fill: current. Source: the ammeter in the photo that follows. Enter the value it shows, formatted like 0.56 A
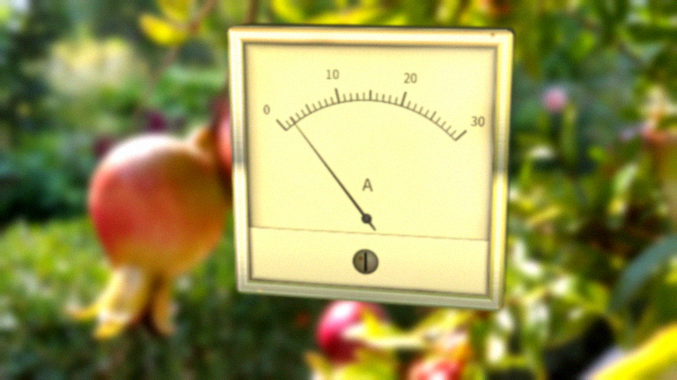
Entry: 2 A
